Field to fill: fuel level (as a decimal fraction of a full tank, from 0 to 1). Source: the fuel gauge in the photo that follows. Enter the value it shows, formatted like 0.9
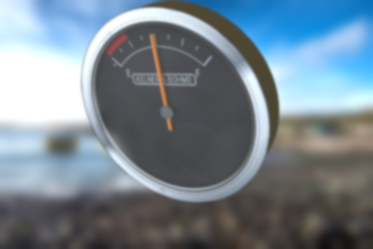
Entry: 0.5
